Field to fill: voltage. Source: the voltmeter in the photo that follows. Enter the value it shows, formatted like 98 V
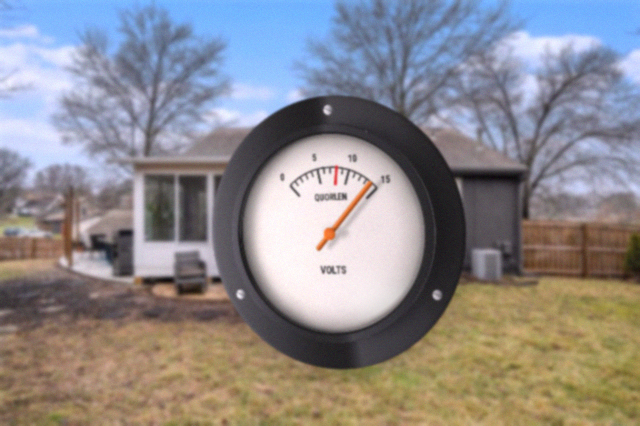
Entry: 14 V
